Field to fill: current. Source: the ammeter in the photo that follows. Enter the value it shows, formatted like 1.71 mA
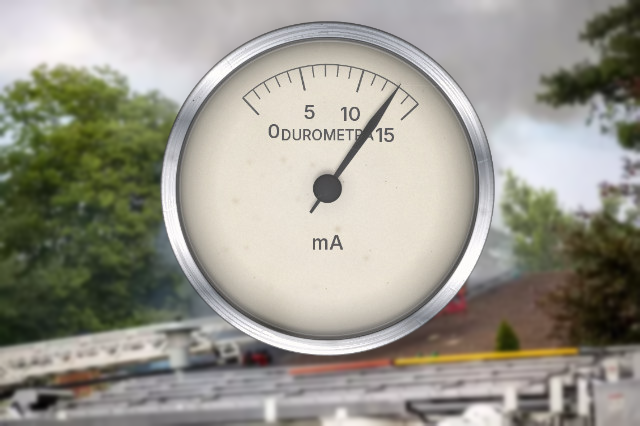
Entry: 13 mA
